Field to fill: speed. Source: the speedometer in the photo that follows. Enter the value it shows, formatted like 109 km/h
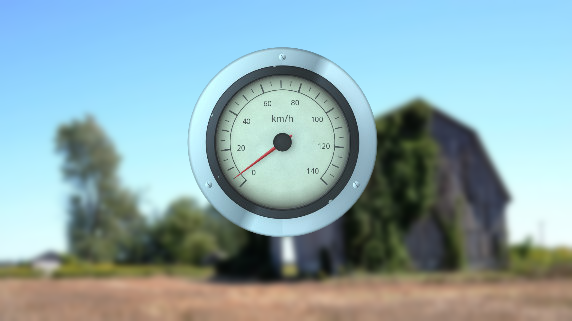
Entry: 5 km/h
